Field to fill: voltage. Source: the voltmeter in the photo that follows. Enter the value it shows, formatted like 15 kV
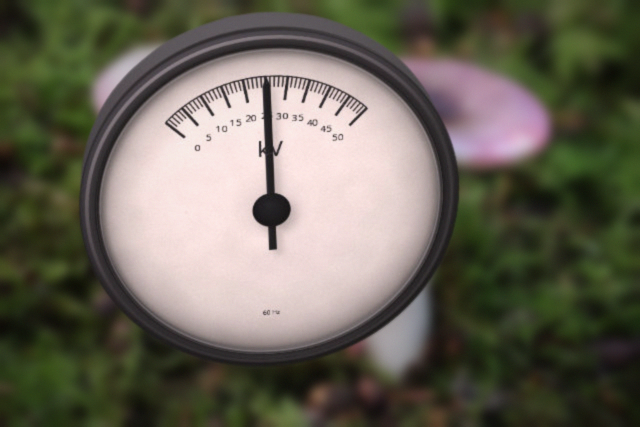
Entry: 25 kV
